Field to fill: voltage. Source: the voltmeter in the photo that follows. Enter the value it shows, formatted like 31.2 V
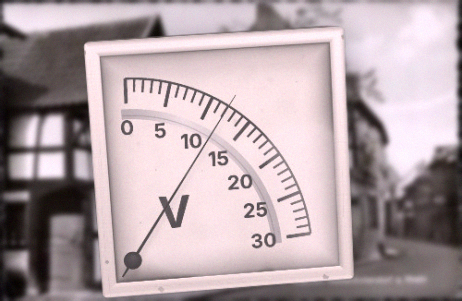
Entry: 12 V
